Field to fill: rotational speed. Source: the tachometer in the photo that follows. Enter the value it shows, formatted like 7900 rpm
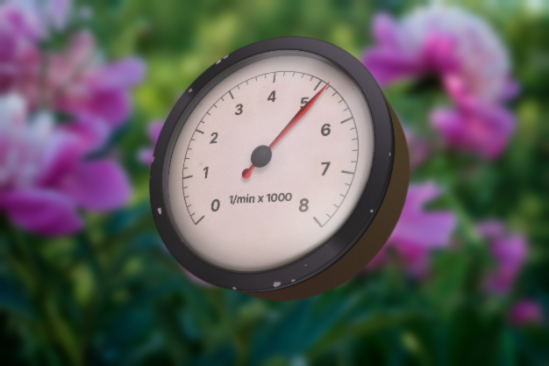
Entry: 5200 rpm
